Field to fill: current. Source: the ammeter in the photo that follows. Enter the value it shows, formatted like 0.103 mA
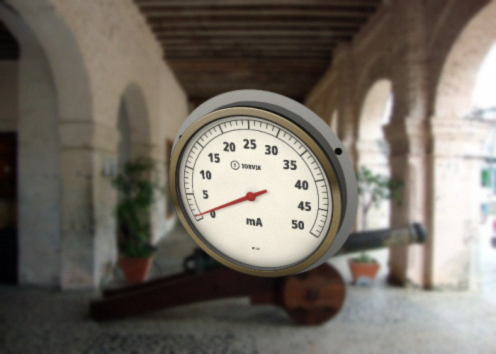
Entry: 1 mA
